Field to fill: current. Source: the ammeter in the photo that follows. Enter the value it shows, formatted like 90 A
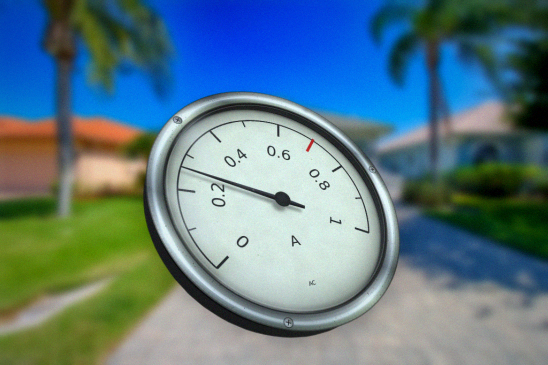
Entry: 0.25 A
